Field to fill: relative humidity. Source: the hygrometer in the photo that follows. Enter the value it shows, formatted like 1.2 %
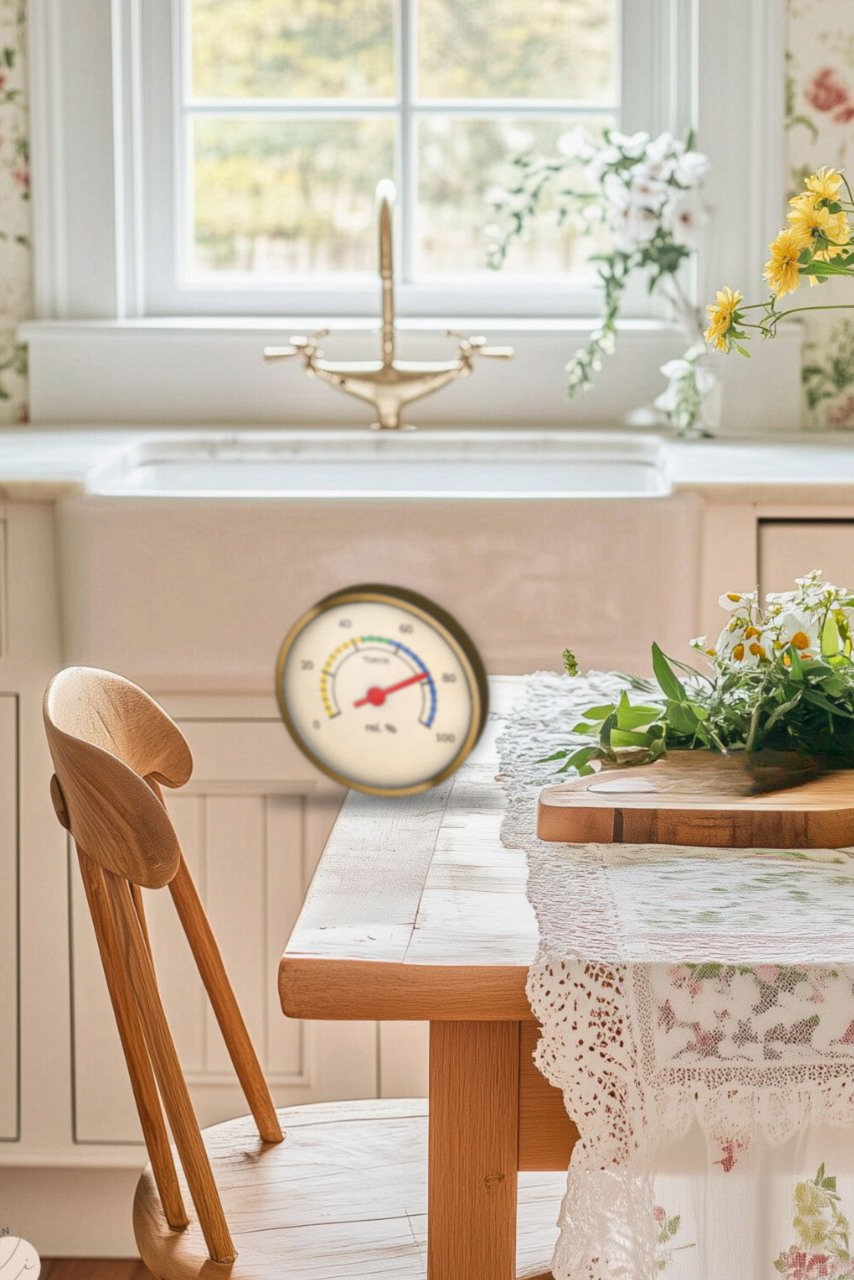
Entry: 76 %
